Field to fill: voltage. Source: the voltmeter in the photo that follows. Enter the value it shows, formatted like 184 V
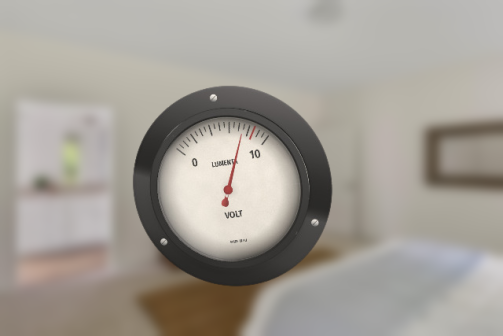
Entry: 7.5 V
